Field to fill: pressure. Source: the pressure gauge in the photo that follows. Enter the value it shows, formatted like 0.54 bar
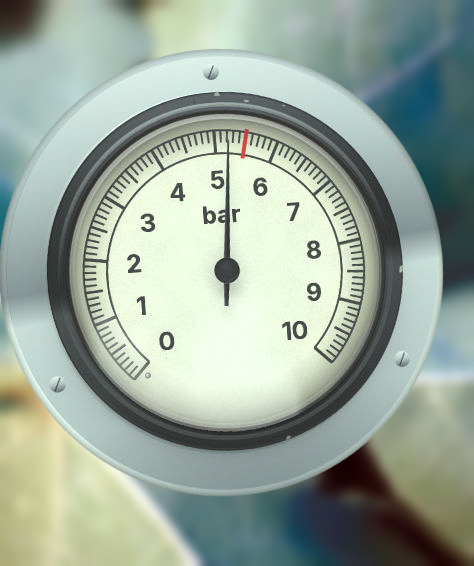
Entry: 5.2 bar
